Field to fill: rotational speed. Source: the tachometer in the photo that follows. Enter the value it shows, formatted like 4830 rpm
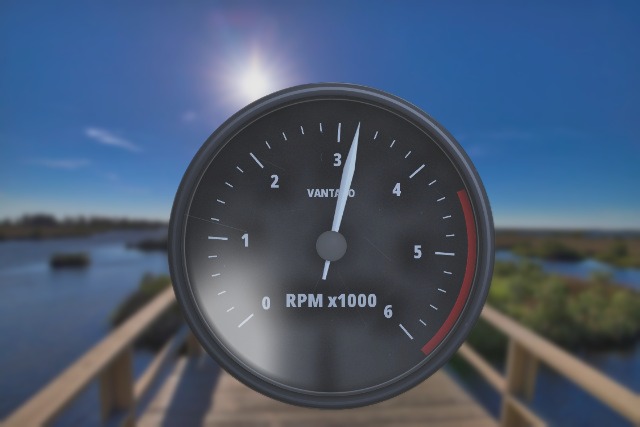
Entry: 3200 rpm
